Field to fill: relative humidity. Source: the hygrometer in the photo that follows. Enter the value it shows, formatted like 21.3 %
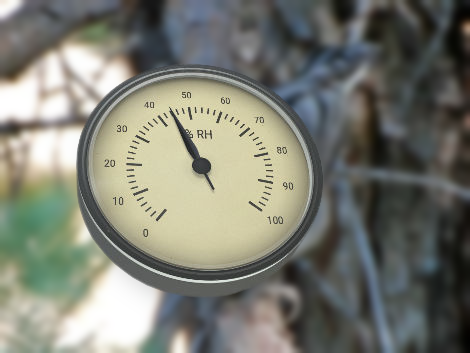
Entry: 44 %
